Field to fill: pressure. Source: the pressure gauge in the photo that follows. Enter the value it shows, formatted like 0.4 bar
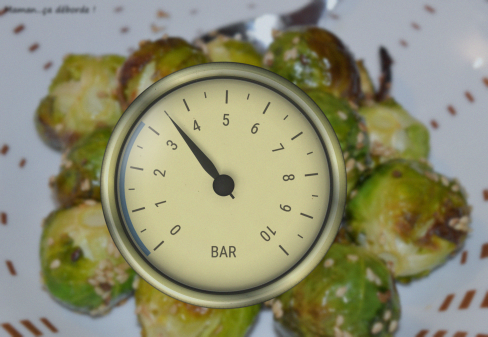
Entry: 3.5 bar
